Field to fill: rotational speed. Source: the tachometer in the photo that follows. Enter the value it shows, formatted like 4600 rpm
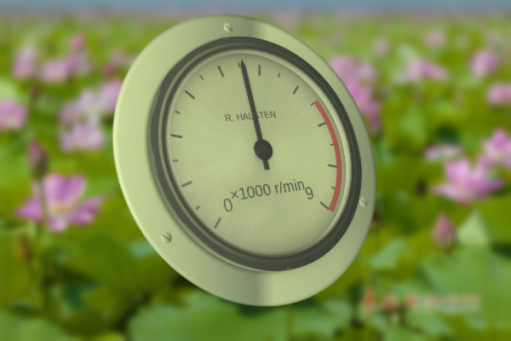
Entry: 4500 rpm
